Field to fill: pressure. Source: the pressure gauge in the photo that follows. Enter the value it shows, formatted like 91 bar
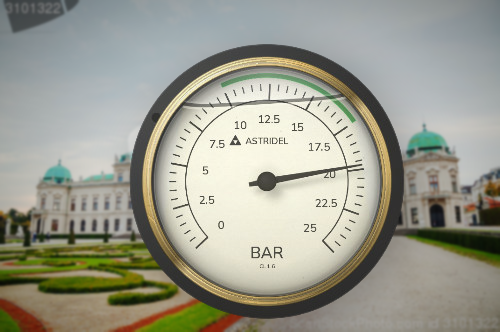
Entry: 19.75 bar
